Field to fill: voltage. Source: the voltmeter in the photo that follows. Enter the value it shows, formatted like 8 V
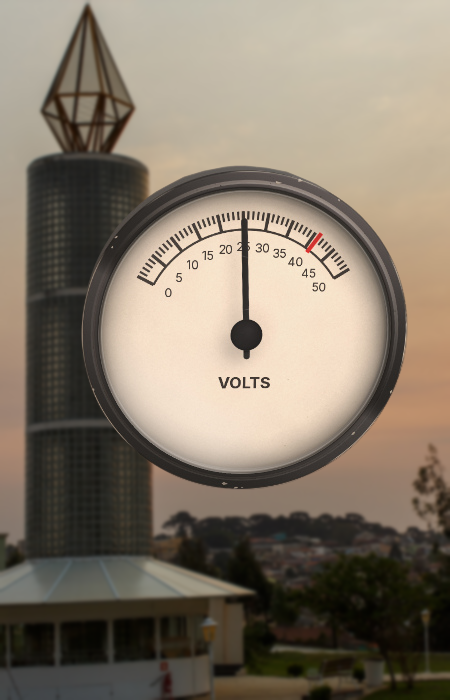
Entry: 25 V
